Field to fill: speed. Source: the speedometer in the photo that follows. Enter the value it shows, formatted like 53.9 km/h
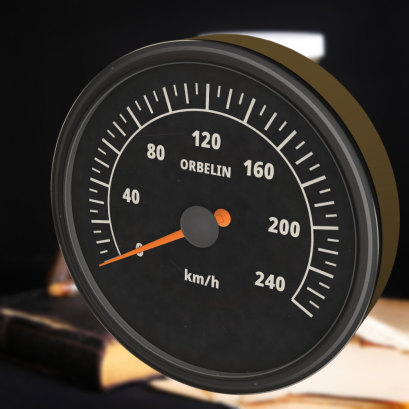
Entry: 0 km/h
